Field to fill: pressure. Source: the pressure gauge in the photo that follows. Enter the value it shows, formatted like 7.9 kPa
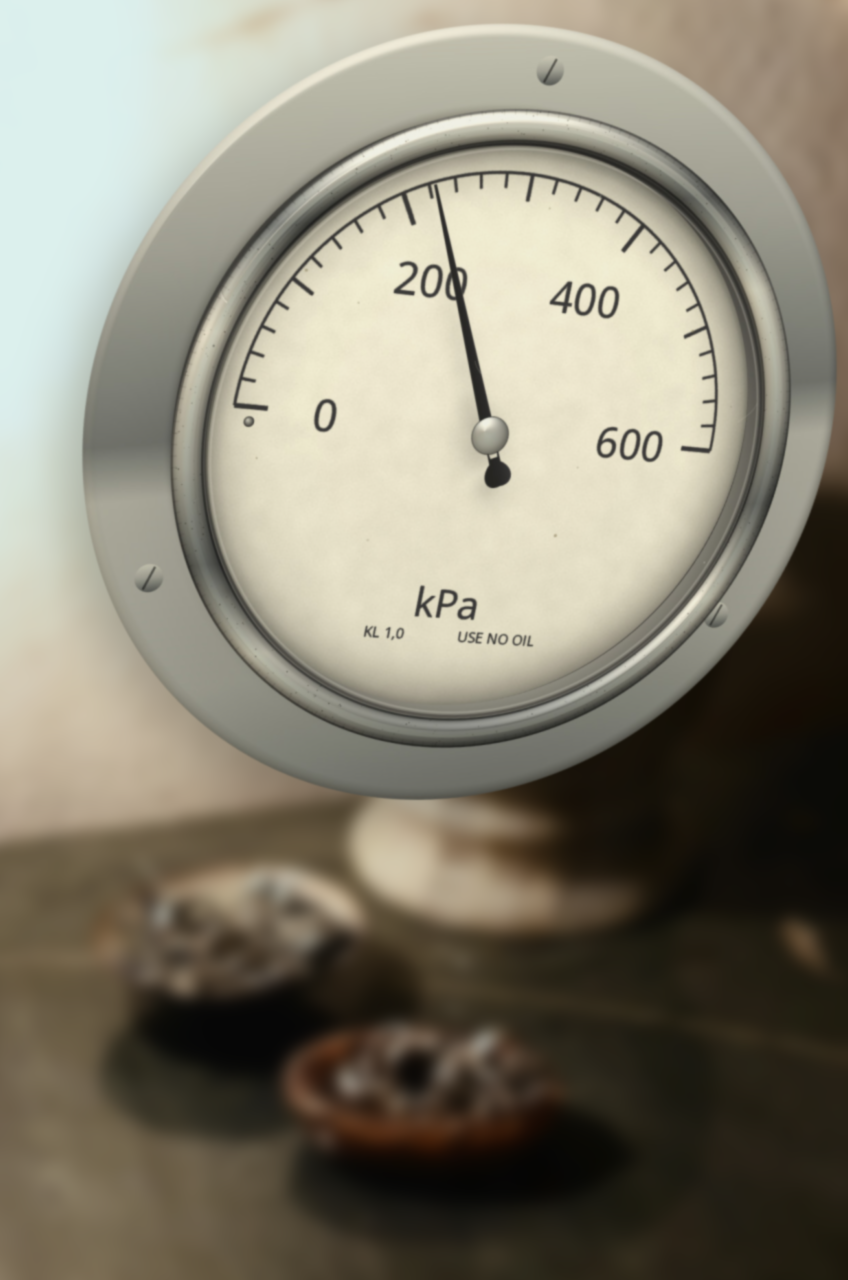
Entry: 220 kPa
